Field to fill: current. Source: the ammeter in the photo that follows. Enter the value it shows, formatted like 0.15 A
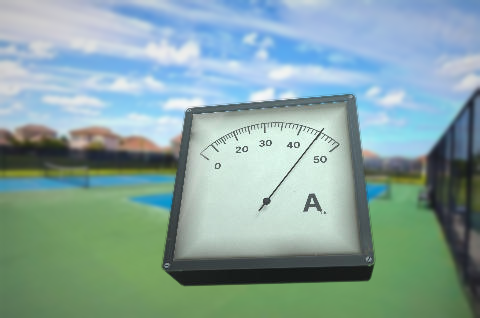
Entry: 45 A
